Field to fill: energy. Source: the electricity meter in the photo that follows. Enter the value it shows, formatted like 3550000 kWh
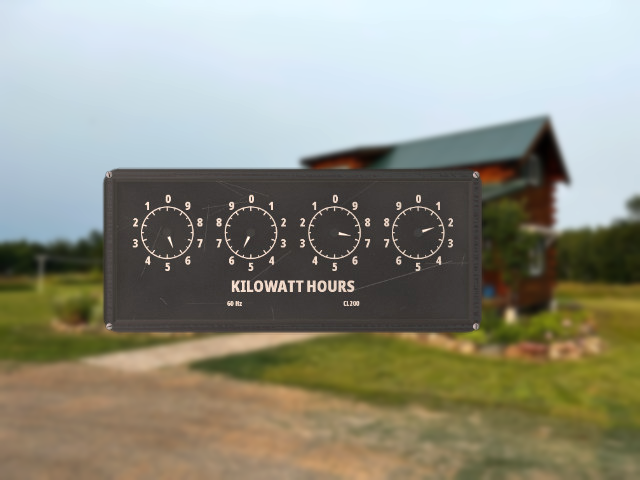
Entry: 5572 kWh
